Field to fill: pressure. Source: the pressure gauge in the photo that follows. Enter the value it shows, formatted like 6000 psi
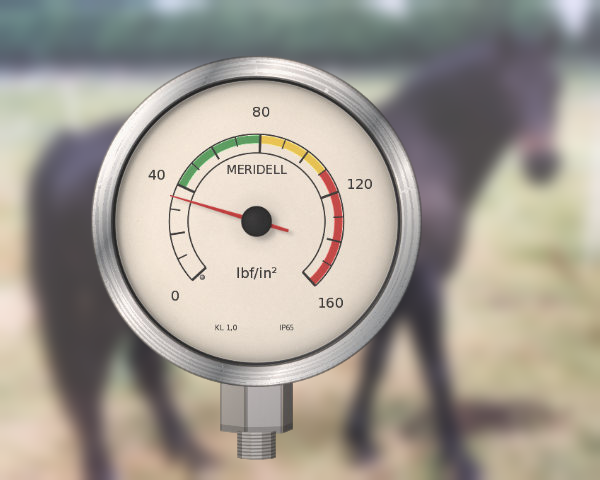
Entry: 35 psi
